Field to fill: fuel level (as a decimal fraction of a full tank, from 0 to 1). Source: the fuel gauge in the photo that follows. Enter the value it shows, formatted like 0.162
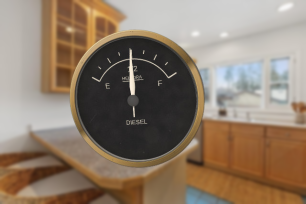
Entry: 0.5
